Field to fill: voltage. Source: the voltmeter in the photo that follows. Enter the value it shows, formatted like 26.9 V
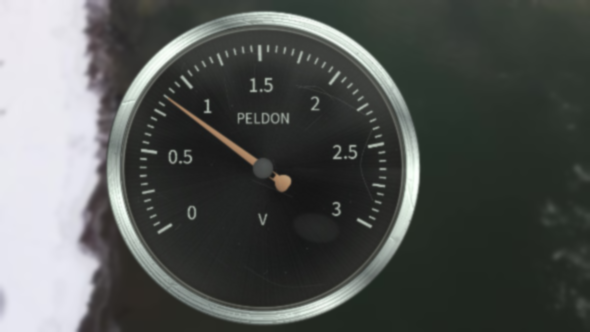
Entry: 0.85 V
